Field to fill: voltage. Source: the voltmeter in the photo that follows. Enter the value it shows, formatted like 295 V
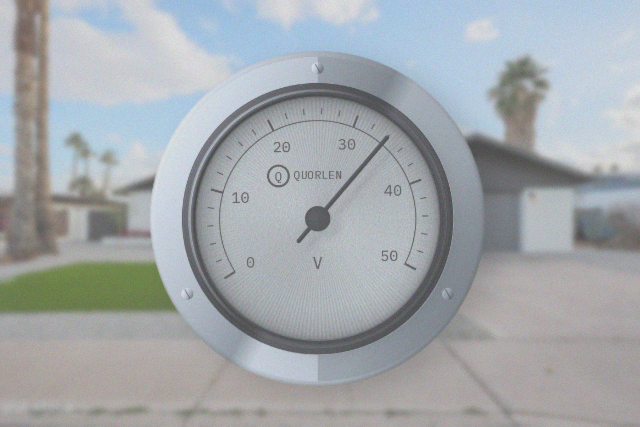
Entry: 34 V
